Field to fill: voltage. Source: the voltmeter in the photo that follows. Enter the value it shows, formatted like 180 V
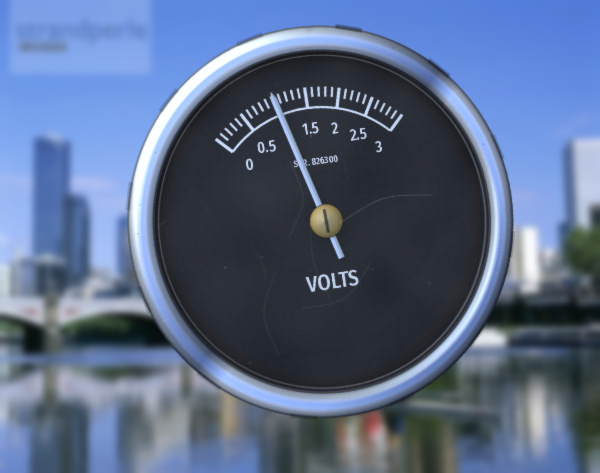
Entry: 1 V
